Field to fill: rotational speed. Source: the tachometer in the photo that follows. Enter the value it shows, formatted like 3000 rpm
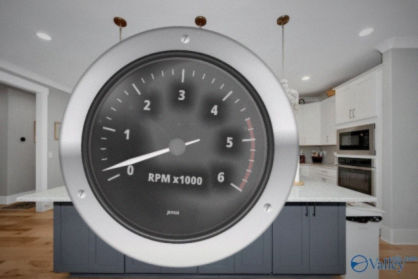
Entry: 200 rpm
